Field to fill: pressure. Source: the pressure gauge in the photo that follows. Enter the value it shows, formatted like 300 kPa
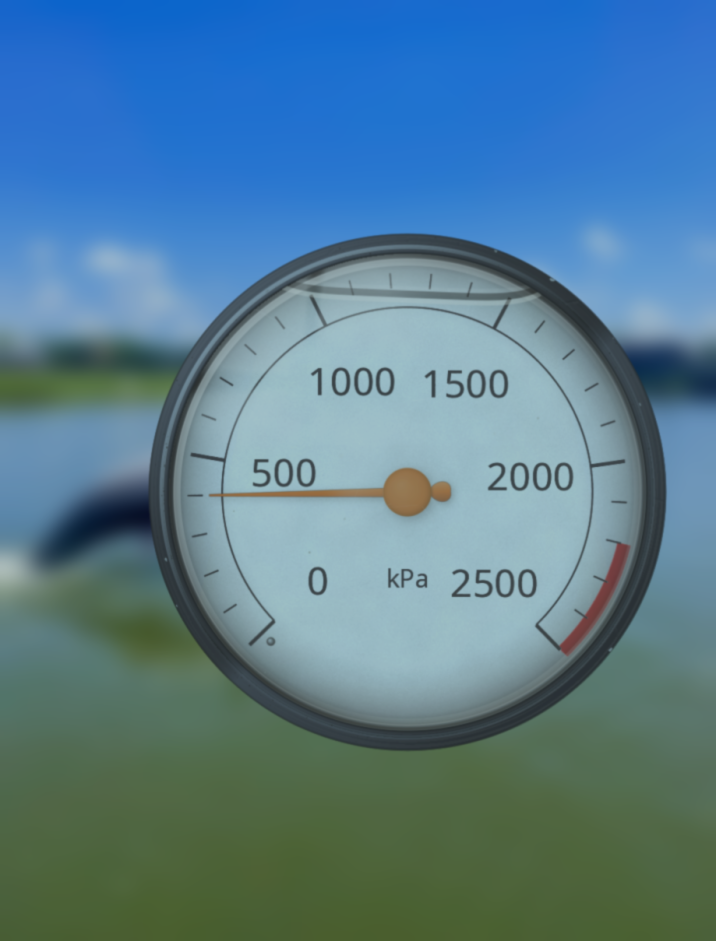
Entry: 400 kPa
